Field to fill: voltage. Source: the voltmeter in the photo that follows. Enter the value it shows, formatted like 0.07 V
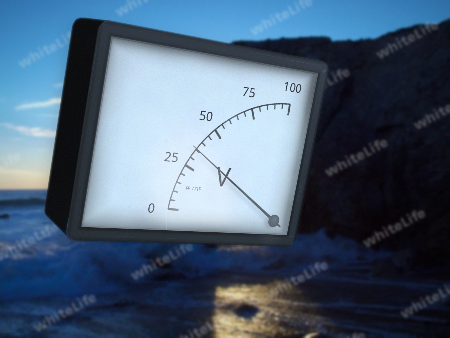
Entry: 35 V
